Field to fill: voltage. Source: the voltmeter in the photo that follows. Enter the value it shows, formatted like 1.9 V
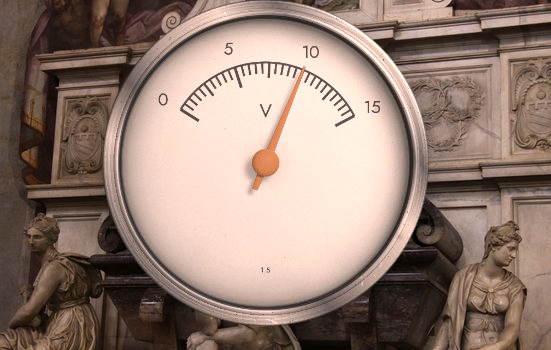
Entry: 10 V
